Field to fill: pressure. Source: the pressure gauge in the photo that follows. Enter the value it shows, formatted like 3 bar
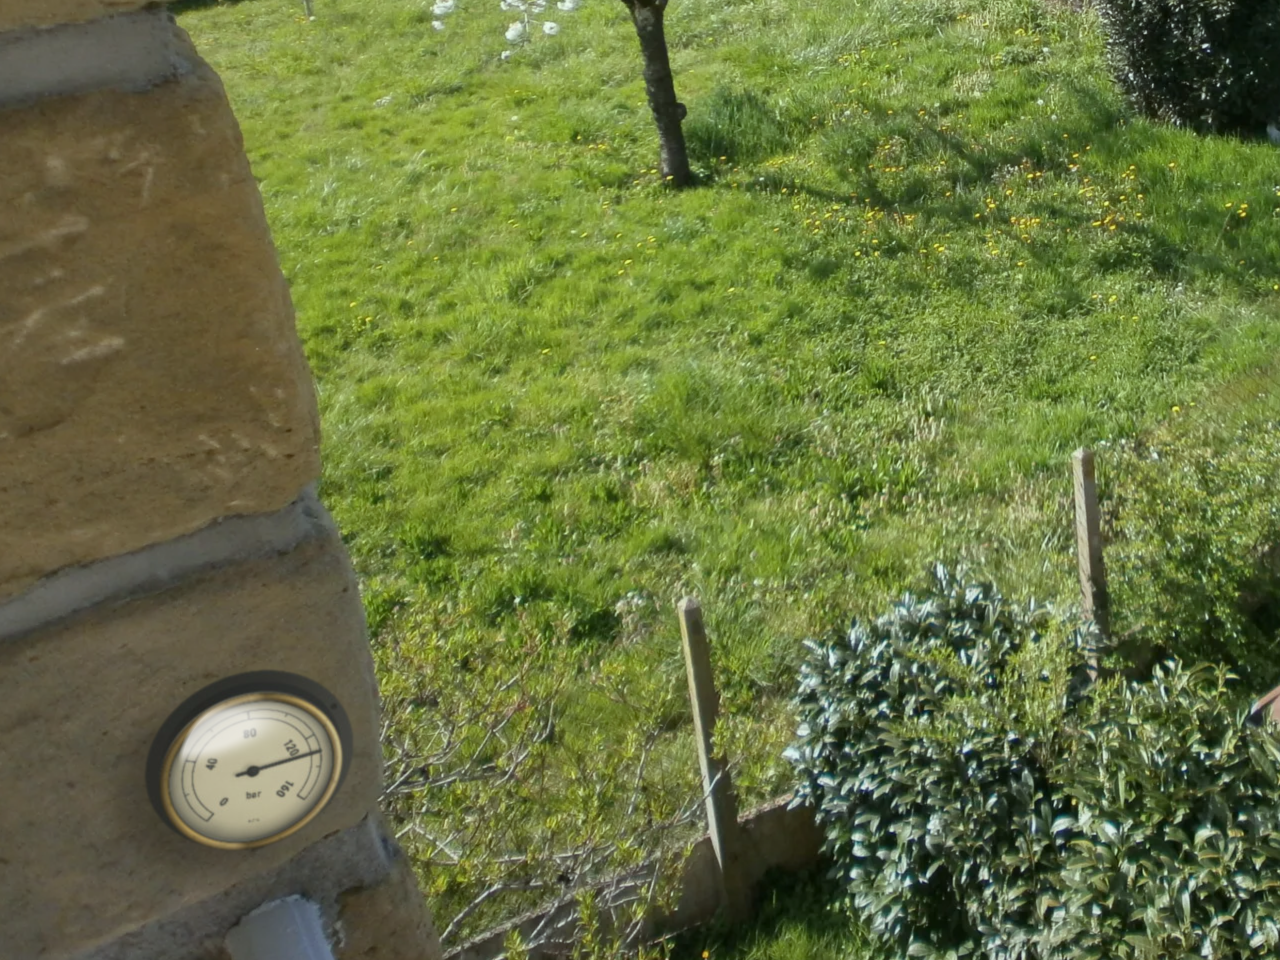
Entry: 130 bar
